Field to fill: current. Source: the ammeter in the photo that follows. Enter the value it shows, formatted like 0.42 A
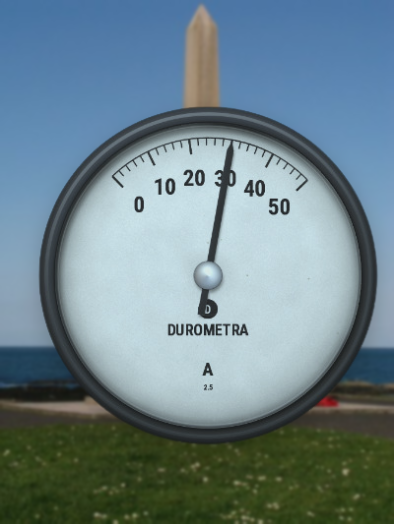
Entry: 30 A
